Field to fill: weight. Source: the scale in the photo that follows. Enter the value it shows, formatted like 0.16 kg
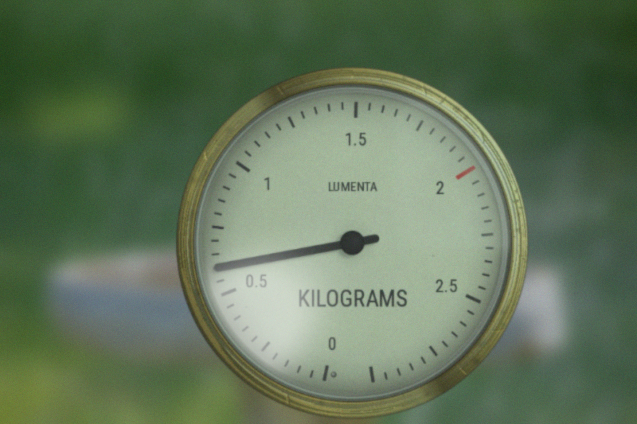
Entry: 0.6 kg
